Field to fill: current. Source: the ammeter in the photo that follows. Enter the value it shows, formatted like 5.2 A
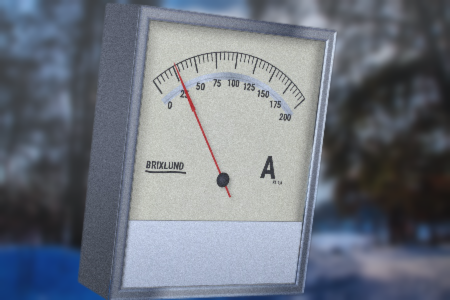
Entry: 25 A
